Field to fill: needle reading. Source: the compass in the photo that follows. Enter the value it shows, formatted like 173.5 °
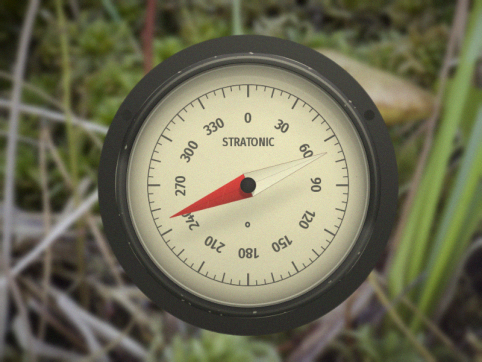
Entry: 247.5 °
